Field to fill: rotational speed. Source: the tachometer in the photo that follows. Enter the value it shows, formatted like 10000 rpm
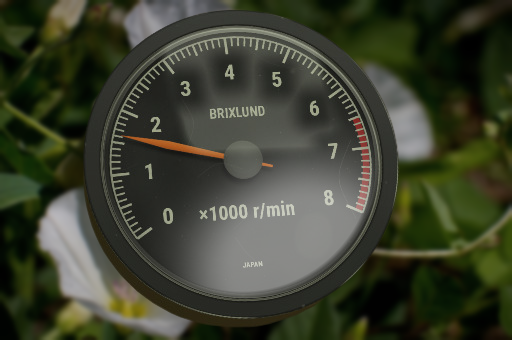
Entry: 1600 rpm
